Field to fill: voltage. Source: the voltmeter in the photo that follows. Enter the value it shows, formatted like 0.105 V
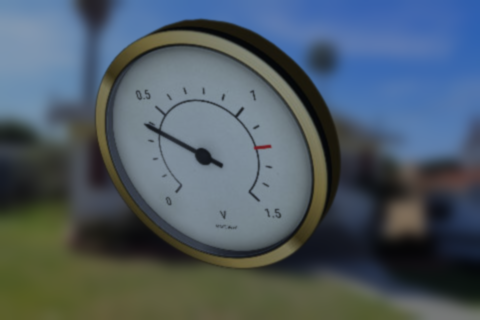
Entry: 0.4 V
